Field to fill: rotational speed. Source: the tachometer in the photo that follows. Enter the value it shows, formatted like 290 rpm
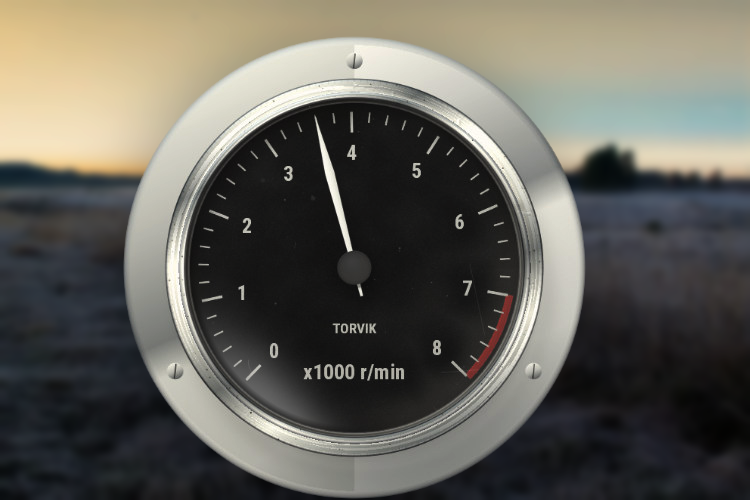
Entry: 3600 rpm
